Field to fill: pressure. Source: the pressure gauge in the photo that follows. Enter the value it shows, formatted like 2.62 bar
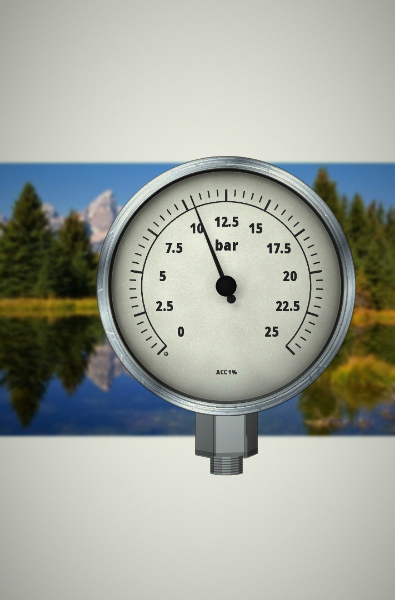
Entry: 10.5 bar
